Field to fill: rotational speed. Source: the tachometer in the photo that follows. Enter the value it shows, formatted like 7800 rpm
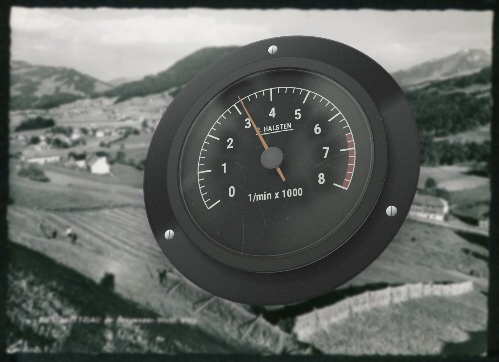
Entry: 3200 rpm
